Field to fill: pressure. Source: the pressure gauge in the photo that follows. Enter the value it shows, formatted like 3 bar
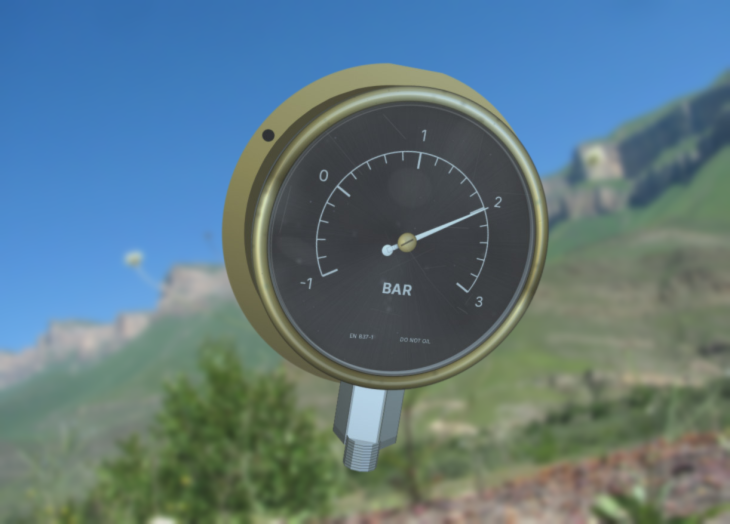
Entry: 2 bar
